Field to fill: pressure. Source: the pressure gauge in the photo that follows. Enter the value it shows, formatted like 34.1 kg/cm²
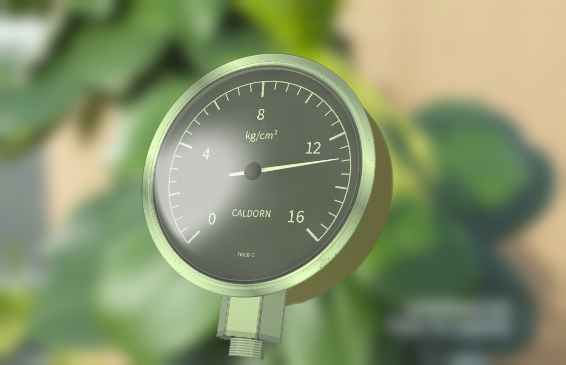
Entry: 13 kg/cm²
